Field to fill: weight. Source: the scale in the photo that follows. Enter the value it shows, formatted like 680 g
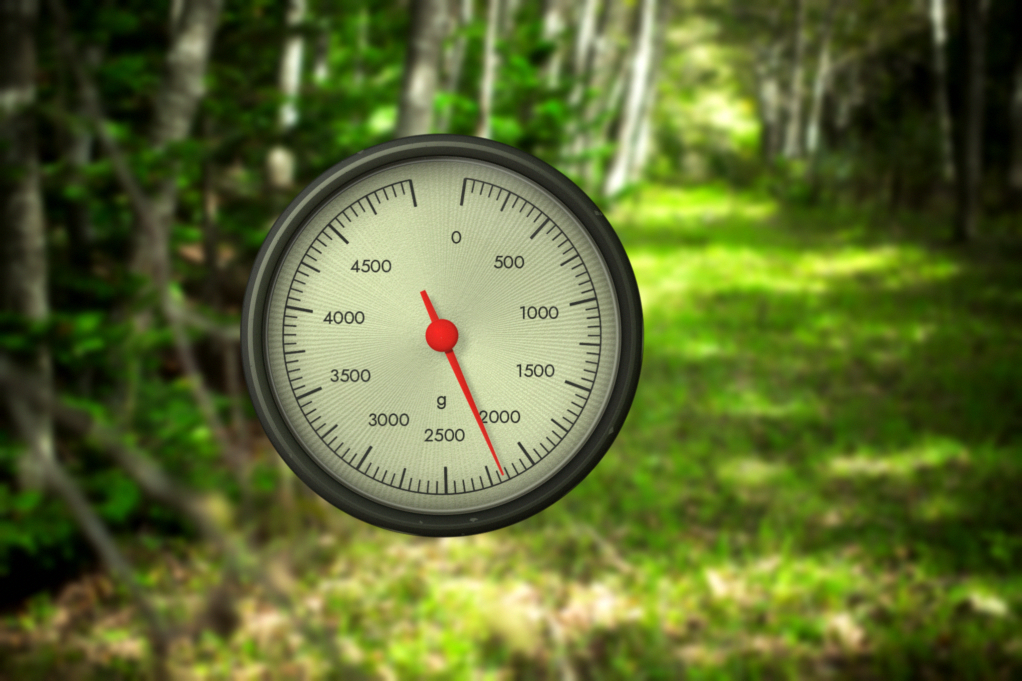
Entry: 2175 g
